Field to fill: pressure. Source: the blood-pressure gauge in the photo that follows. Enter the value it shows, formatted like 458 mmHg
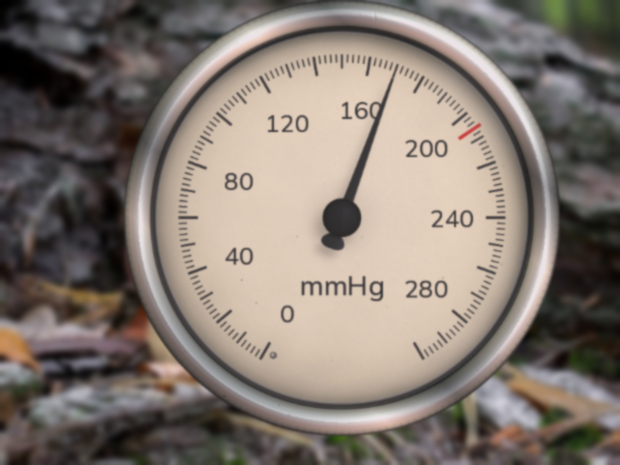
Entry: 170 mmHg
